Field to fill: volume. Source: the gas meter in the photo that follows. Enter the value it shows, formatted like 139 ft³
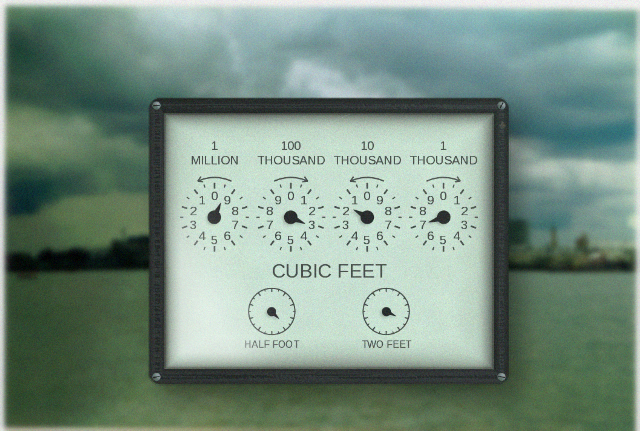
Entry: 931700 ft³
